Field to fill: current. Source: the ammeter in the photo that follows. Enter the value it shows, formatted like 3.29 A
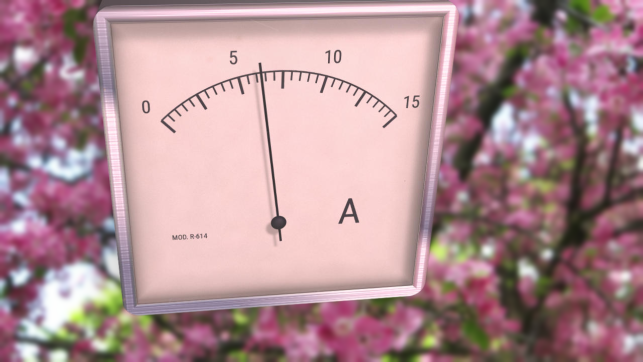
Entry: 6.25 A
